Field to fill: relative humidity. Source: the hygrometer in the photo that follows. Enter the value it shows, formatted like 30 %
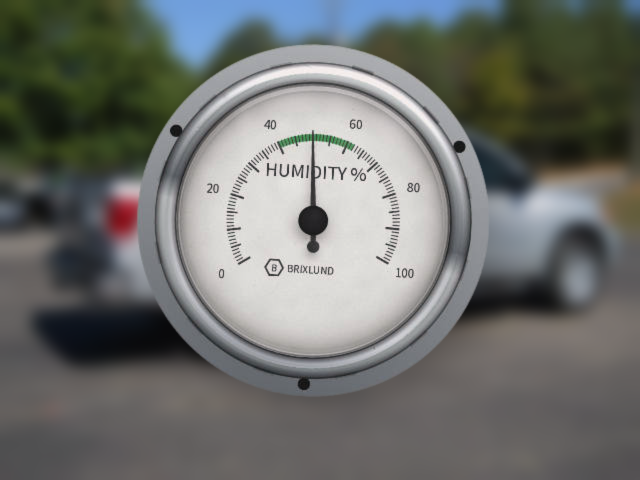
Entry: 50 %
